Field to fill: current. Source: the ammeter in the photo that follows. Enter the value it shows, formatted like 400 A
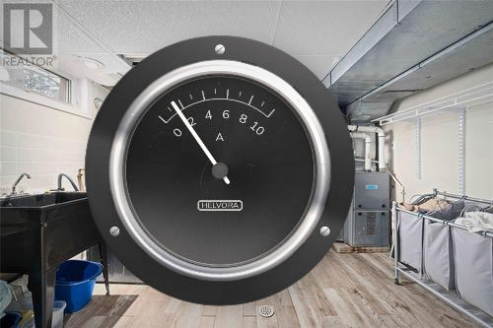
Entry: 1.5 A
